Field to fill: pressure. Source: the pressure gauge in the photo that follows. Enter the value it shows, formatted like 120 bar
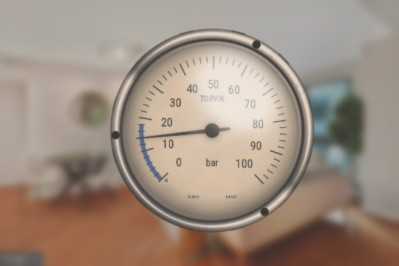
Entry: 14 bar
